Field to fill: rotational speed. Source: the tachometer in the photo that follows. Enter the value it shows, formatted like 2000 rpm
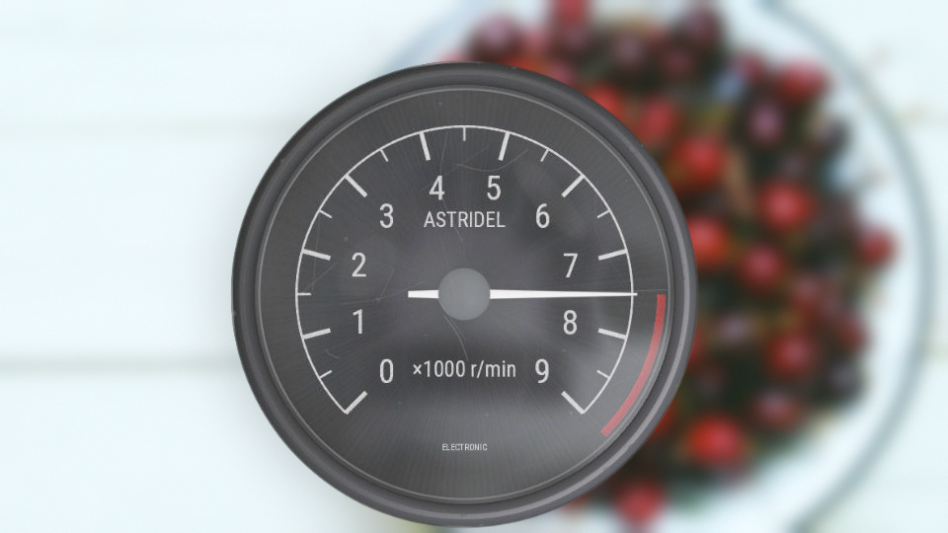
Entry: 7500 rpm
